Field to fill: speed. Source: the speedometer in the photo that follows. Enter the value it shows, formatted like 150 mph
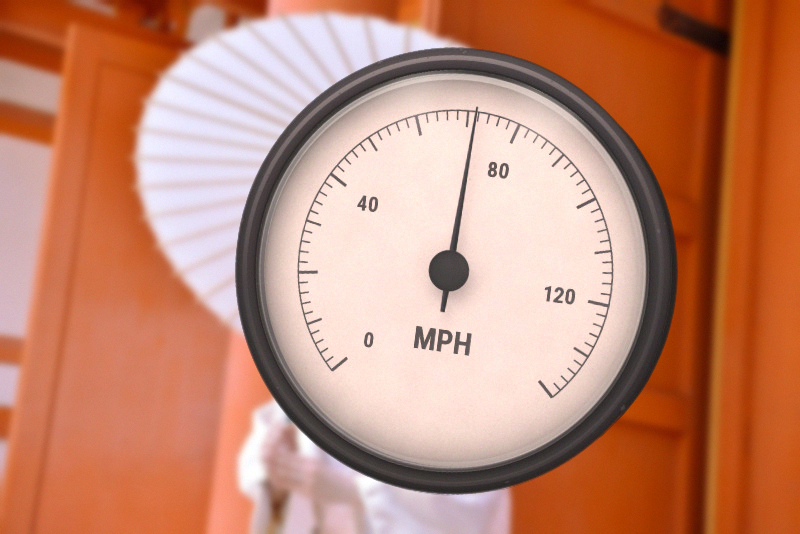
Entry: 72 mph
